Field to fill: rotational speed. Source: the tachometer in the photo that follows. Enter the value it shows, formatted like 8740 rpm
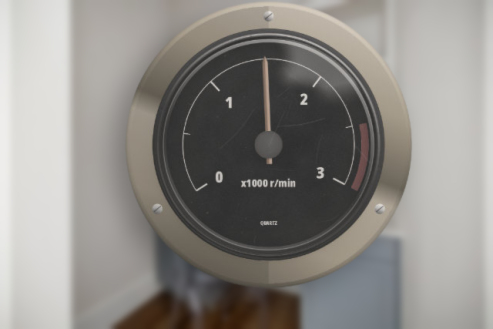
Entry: 1500 rpm
